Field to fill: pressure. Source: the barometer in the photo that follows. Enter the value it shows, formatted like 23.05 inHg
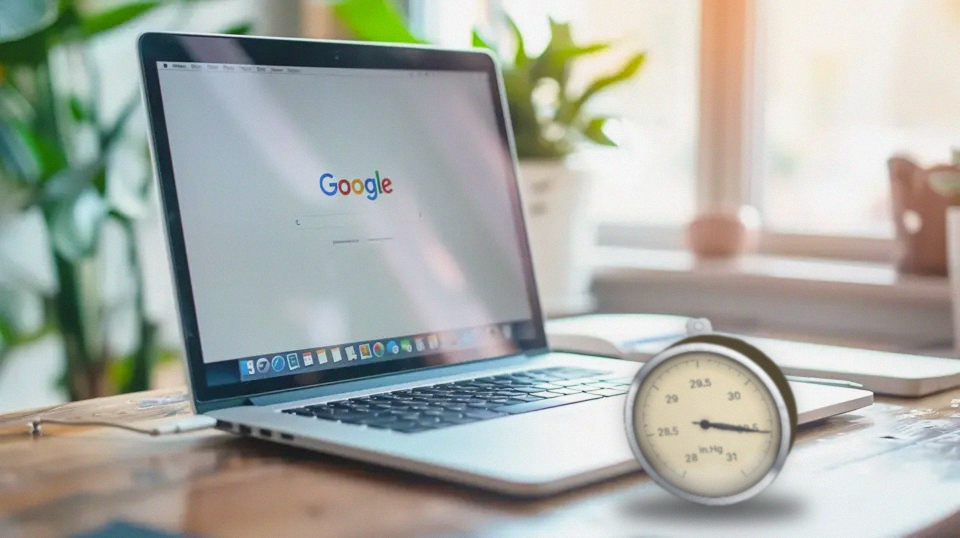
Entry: 30.5 inHg
